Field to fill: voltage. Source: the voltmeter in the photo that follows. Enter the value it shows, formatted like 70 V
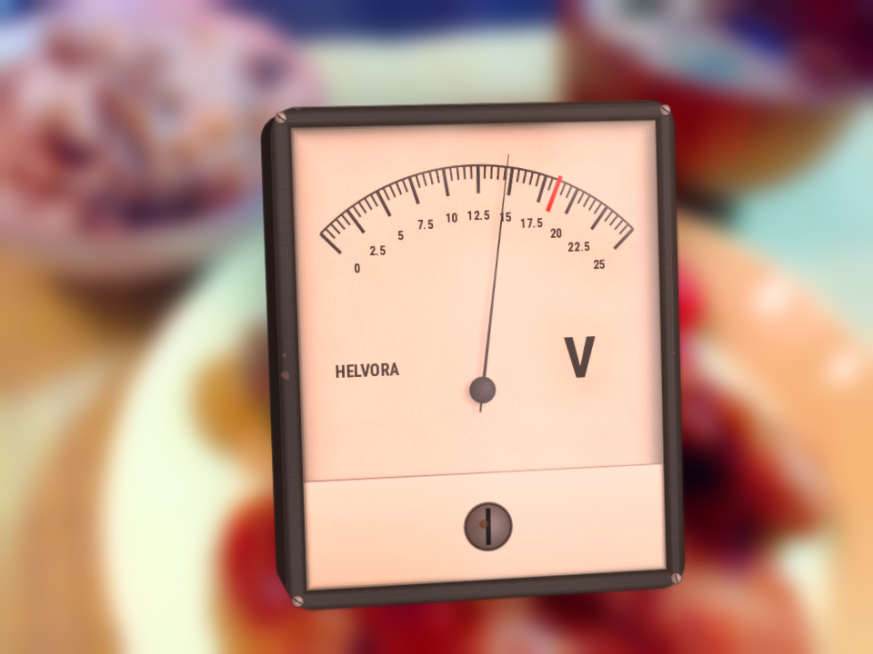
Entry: 14.5 V
